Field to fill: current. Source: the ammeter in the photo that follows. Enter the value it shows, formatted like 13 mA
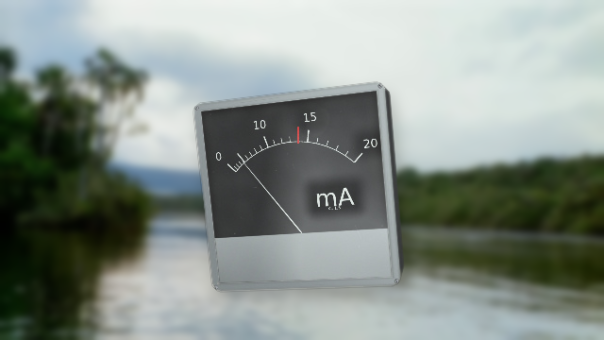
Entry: 5 mA
